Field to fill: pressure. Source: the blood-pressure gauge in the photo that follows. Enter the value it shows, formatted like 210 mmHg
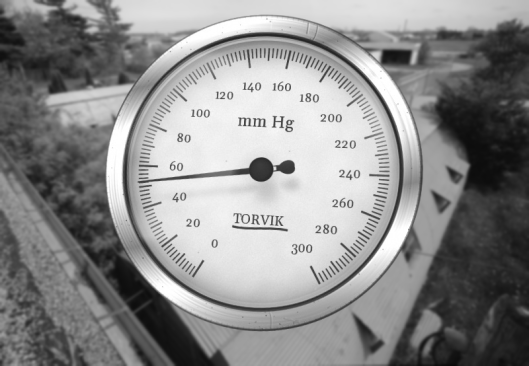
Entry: 52 mmHg
